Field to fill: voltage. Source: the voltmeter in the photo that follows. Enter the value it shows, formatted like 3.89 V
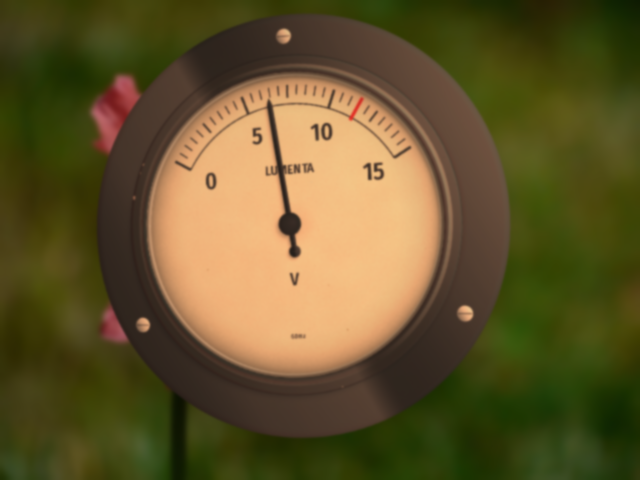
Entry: 6.5 V
